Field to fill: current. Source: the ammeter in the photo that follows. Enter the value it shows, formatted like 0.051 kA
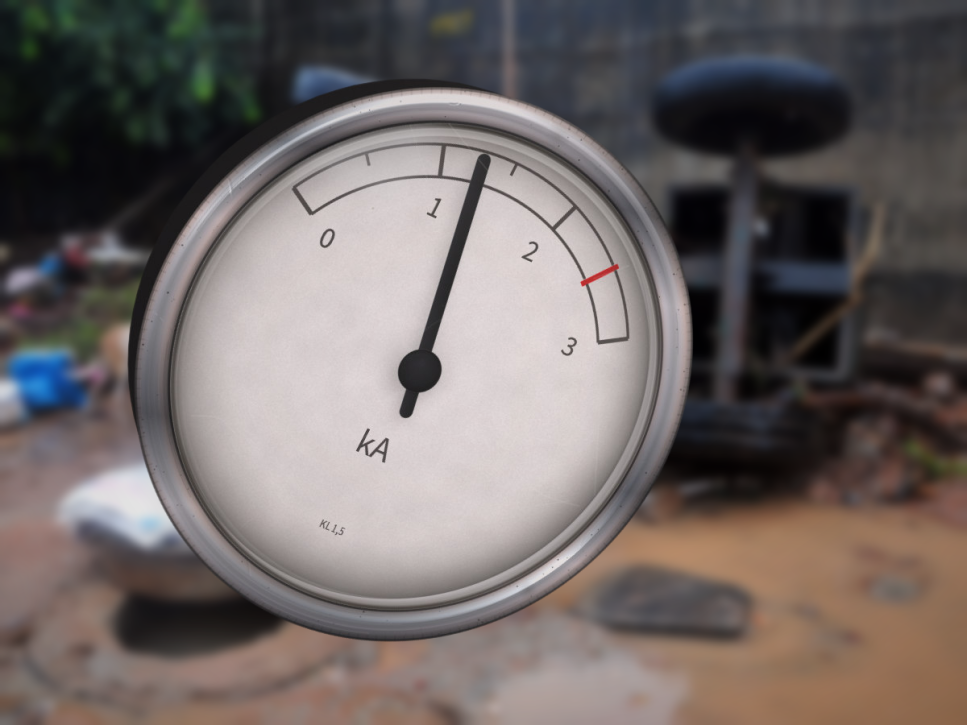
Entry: 1.25 kA
